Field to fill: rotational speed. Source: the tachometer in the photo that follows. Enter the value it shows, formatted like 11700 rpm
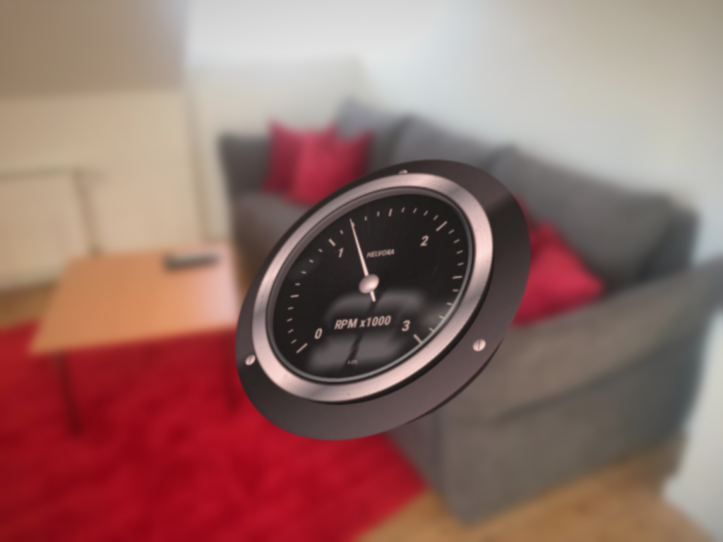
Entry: 1200 rpm
